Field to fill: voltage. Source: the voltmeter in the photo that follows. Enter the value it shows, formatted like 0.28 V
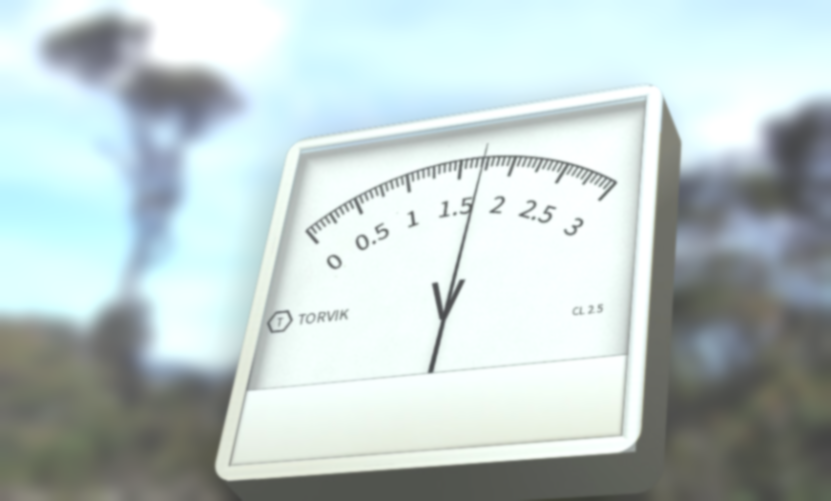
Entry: 1.75 V
